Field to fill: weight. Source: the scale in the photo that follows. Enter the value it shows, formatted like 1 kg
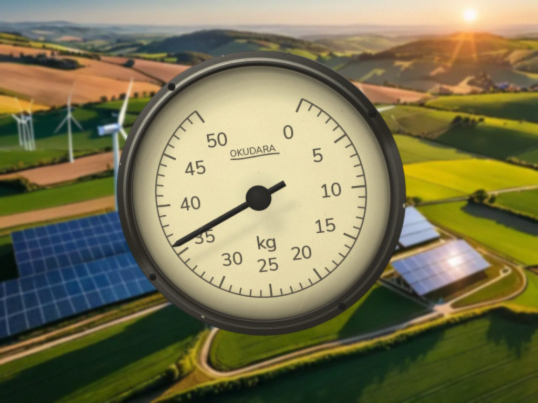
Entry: 36 kg
